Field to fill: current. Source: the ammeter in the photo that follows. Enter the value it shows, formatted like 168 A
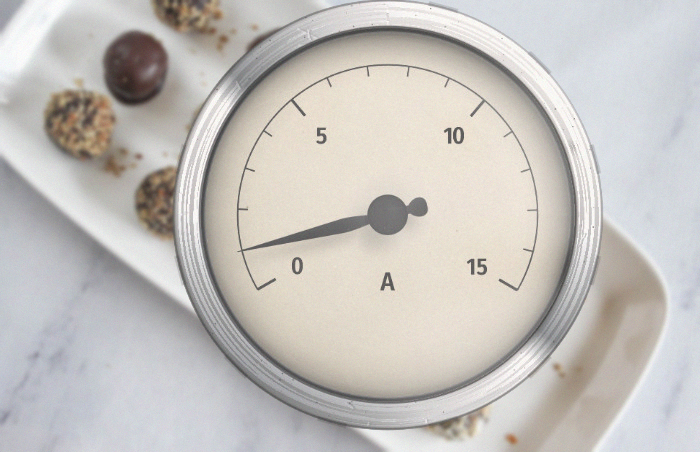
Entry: 1 A
